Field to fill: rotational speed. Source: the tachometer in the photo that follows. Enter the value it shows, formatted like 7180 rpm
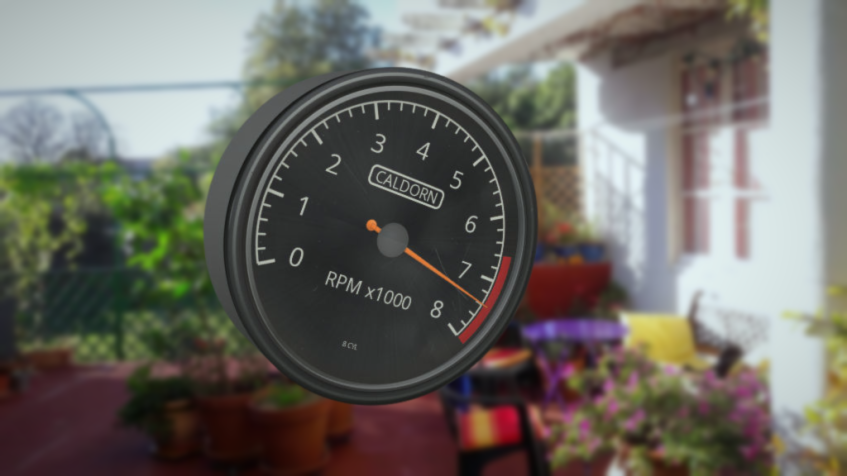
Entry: 7400 rpm
